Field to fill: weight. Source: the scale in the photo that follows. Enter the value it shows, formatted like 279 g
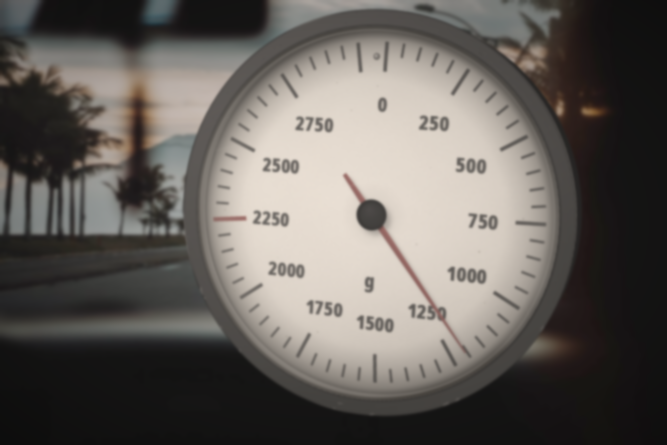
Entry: 1200 g
